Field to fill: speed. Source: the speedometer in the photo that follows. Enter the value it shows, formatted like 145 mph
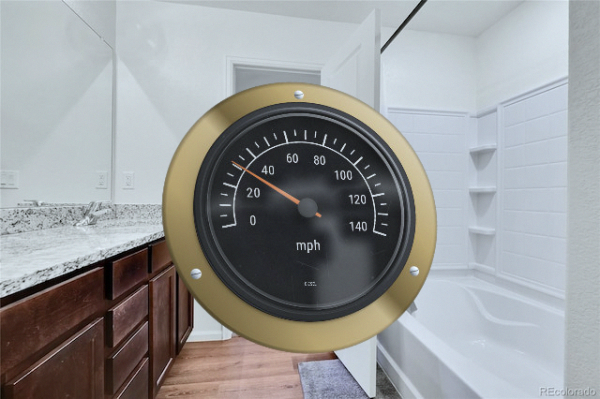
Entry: 30 mph
